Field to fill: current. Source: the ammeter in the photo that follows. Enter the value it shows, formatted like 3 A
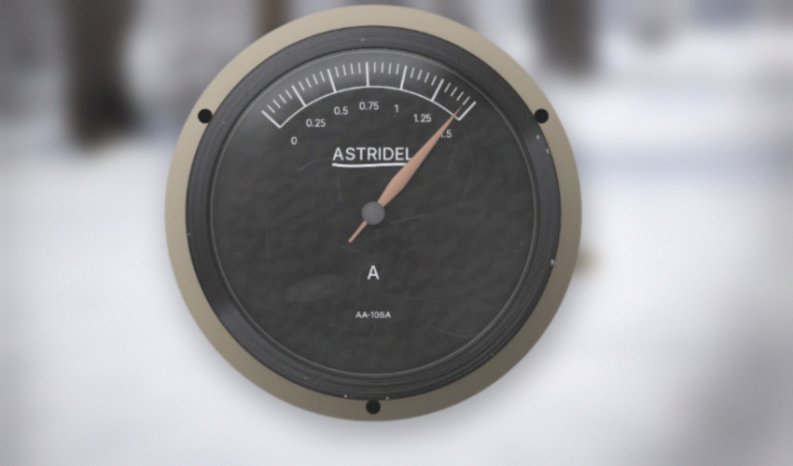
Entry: 1.45 A
